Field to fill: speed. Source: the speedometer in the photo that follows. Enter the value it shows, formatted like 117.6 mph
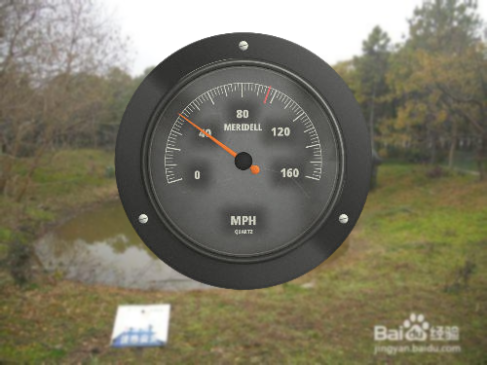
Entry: 40 mph
